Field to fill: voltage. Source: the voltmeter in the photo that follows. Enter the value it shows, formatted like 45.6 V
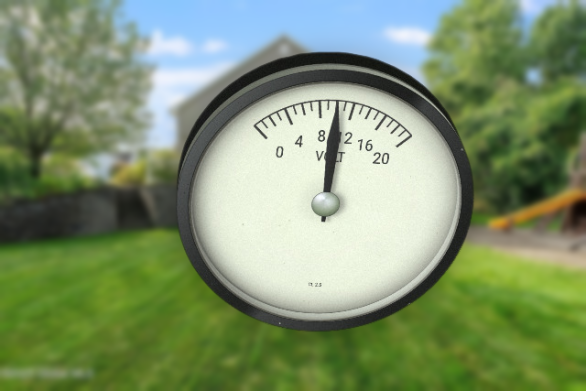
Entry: 10 V
